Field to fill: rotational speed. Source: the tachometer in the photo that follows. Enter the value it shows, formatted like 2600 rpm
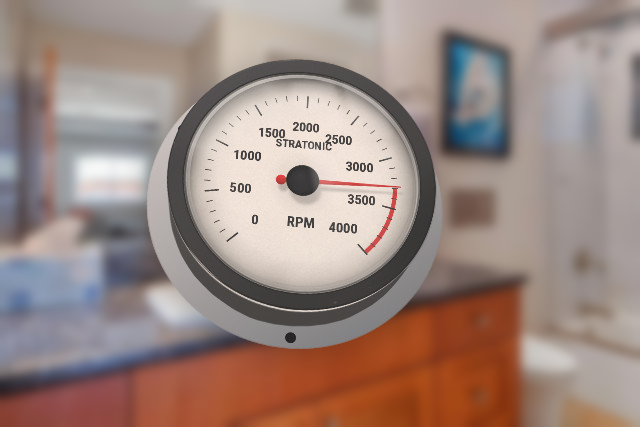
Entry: 3300 rpm
